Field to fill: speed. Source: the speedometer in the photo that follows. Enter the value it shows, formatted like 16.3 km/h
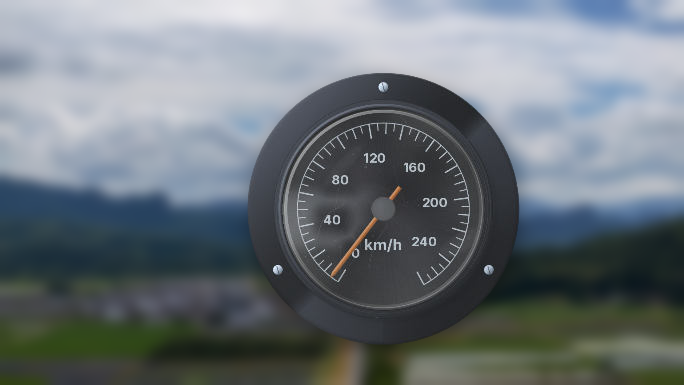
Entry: 5 km/h
